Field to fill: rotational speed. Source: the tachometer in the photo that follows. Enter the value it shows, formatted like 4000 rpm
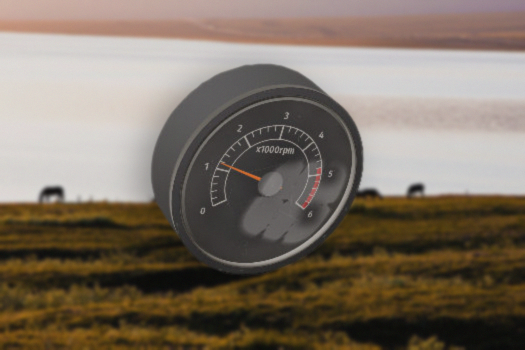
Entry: 1200 rpm
